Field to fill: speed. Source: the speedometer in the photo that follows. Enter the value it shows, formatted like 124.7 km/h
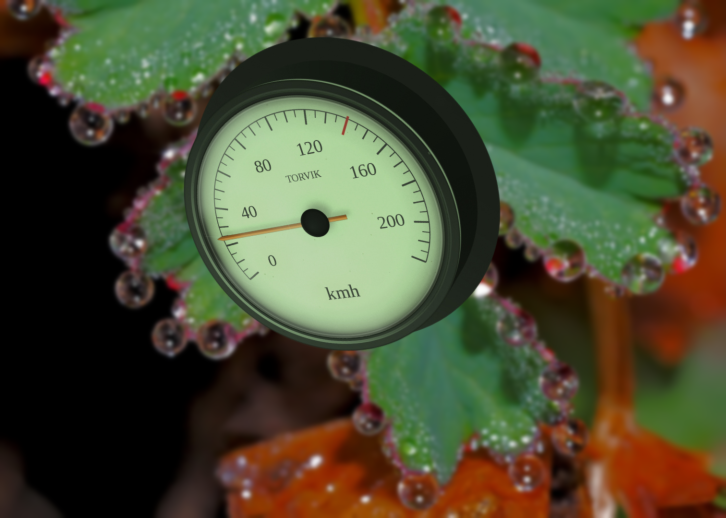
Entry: 25 km/h
